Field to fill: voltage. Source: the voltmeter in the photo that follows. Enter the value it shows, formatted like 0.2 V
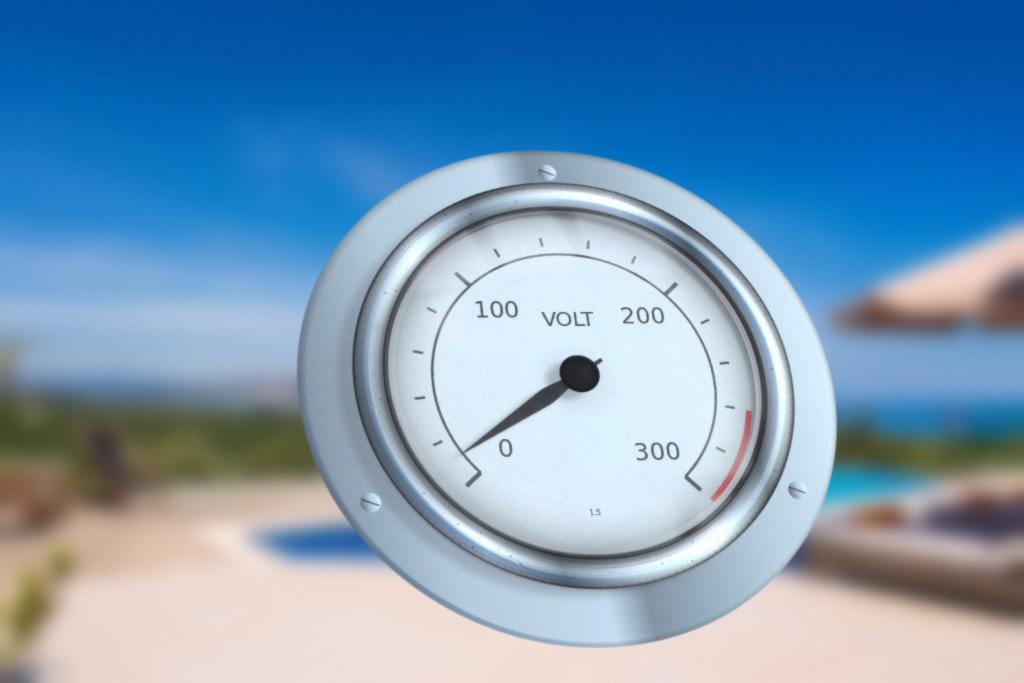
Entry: 10 V
